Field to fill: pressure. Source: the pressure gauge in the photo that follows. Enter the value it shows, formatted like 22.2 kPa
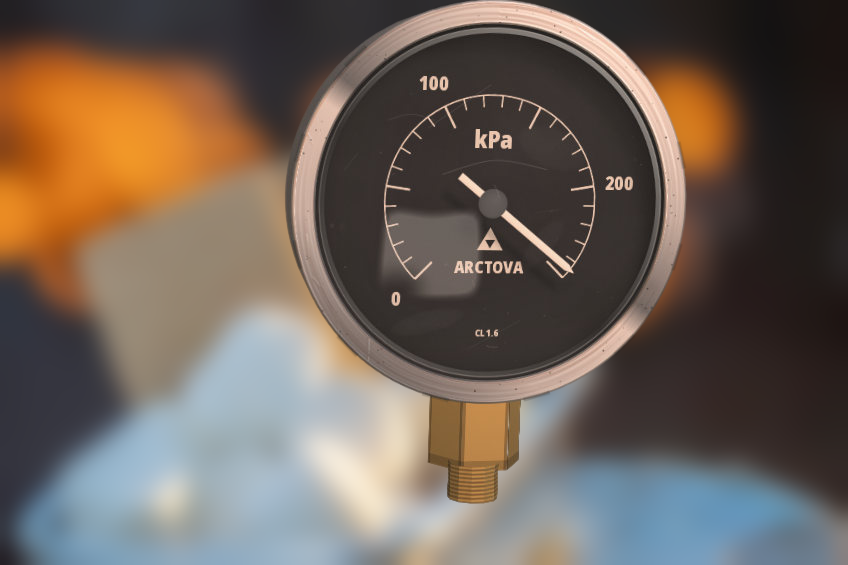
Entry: 245 kPa
